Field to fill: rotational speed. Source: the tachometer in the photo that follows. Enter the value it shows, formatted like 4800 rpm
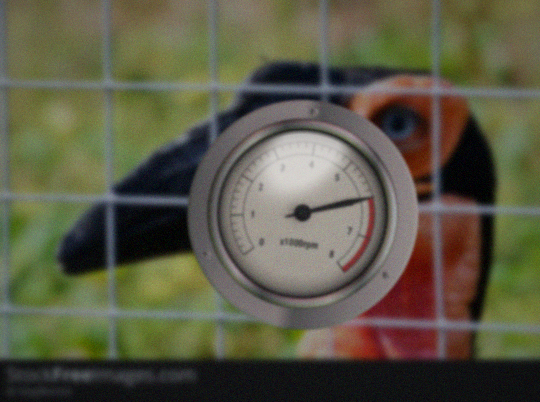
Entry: 6000 rpm
